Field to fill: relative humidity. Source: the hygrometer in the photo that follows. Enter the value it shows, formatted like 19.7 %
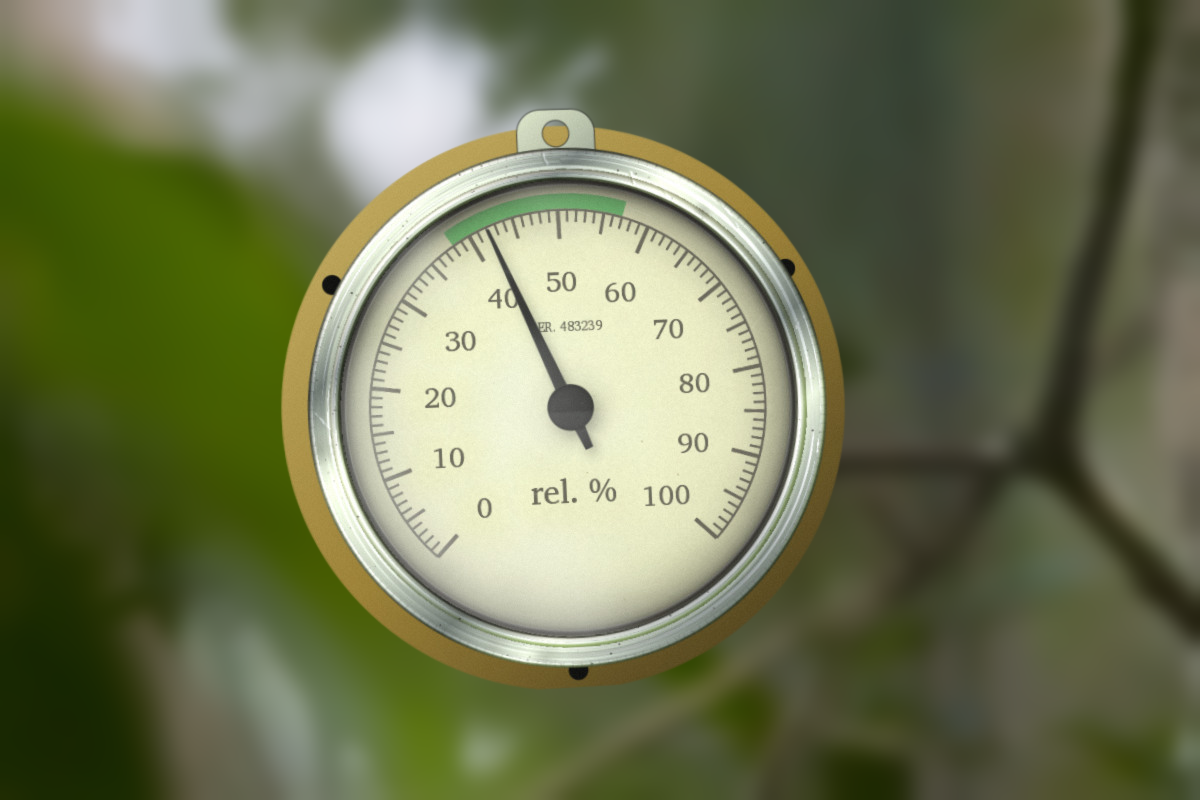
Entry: 42 %
